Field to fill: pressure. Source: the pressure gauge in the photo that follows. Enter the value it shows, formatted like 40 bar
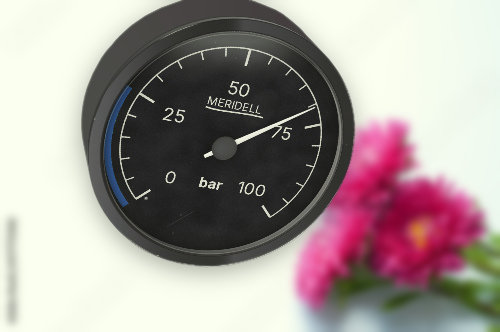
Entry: 70 bar
